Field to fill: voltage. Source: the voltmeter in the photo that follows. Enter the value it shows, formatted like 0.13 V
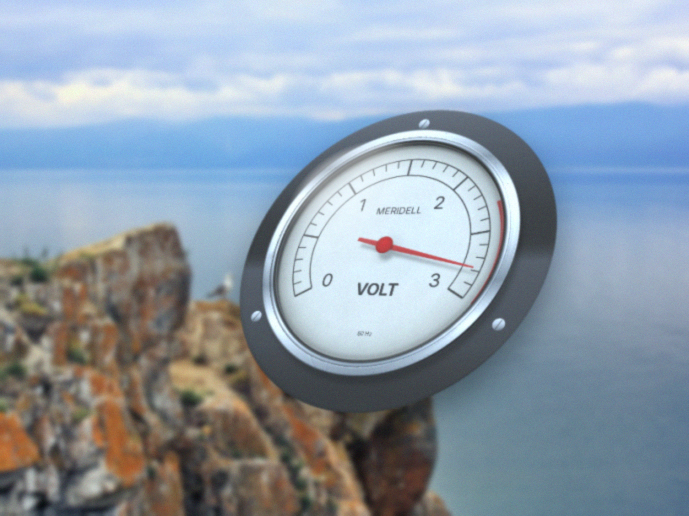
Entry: 2.8 V
